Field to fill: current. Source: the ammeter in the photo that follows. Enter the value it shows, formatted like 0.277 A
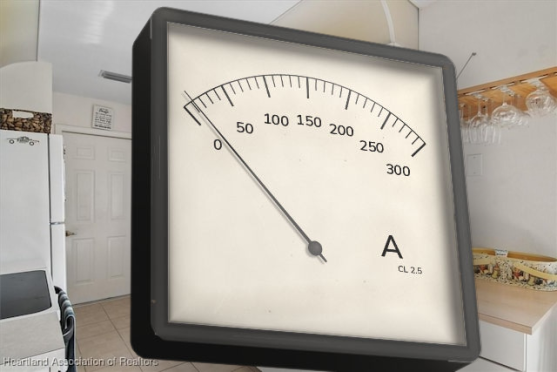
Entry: 10 A
